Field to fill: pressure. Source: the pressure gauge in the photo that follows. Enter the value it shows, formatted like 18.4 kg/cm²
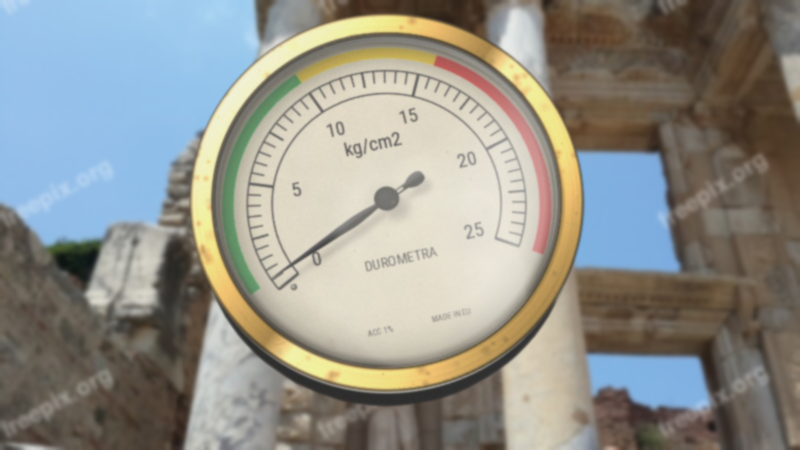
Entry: 0.5 kg/cm²
